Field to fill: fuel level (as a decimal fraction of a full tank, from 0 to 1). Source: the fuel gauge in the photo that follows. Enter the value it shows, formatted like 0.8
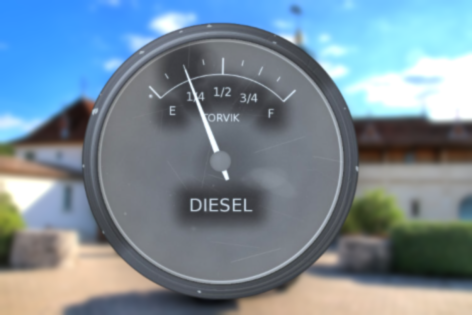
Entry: 0.25
